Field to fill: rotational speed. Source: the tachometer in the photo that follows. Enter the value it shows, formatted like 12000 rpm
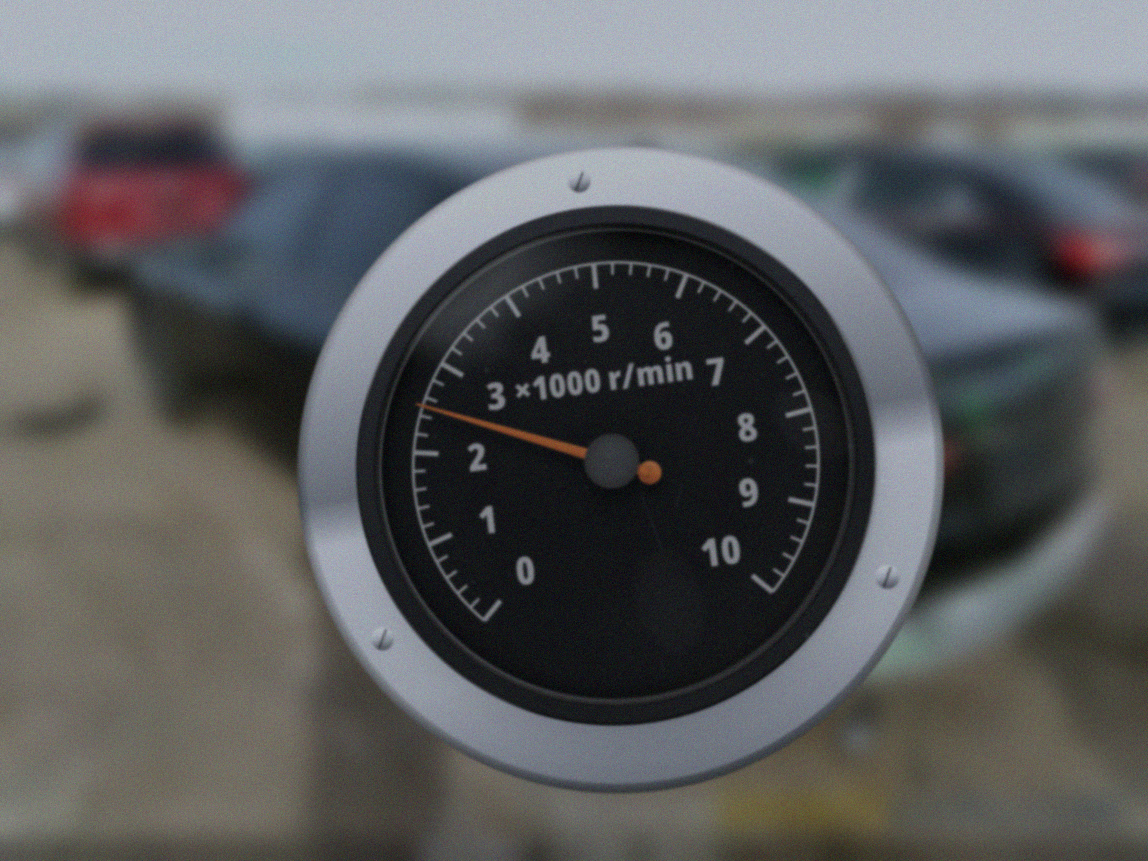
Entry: 2500 rpm
